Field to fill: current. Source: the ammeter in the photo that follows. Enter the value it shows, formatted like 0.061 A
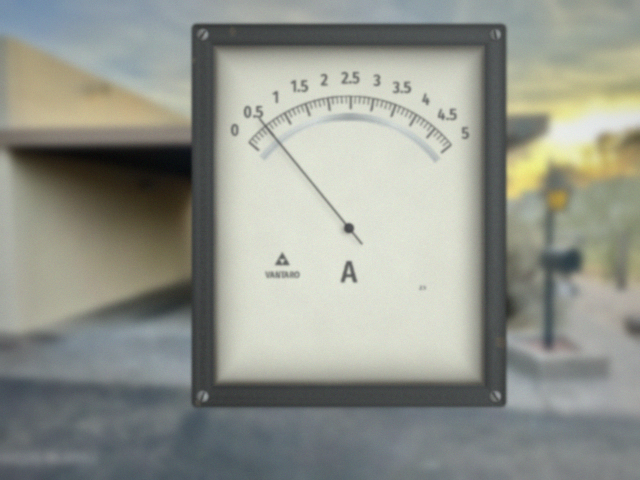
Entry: 0.5 A
